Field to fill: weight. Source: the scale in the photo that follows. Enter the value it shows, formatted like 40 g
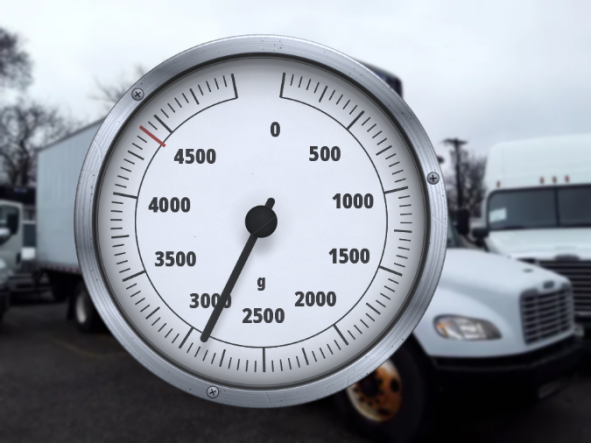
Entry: 2900 g
